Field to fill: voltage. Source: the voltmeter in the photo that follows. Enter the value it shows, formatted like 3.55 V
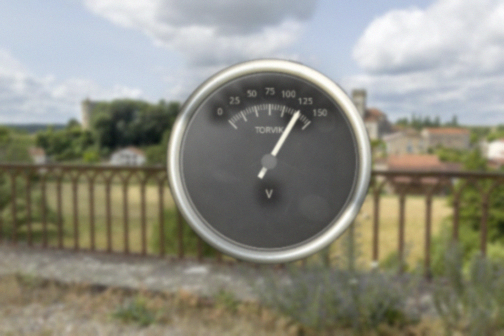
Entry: 125 V
